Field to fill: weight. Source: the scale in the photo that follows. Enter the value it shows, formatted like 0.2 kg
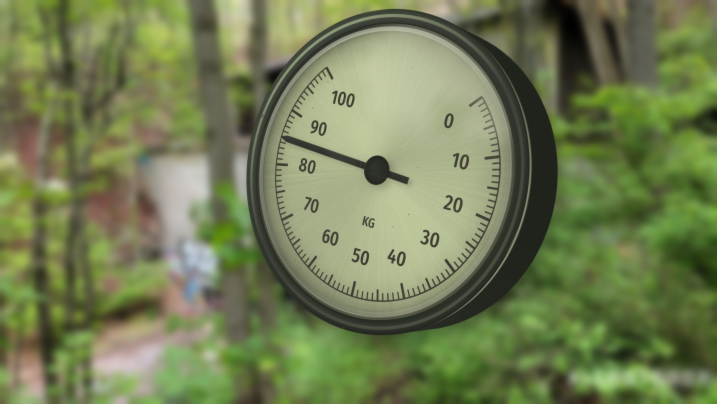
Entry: 85 kg
